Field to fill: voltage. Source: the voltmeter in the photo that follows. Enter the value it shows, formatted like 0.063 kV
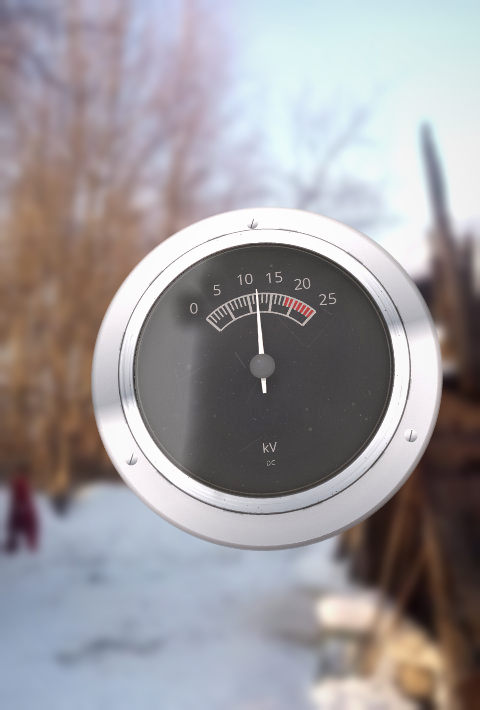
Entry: 12 kV
